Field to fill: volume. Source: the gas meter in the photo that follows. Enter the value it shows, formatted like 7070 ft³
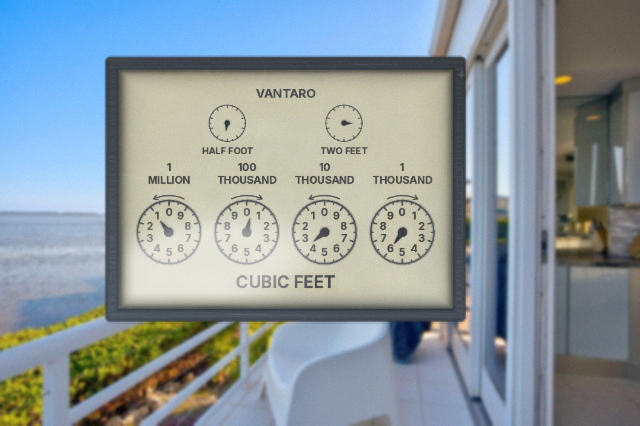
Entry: 103600 ft³
